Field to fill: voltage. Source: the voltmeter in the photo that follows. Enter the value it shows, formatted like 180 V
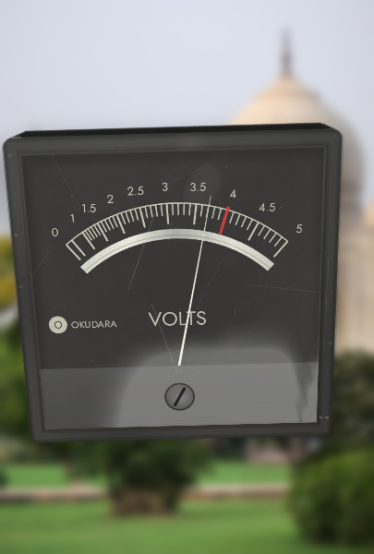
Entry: 3.7 V
